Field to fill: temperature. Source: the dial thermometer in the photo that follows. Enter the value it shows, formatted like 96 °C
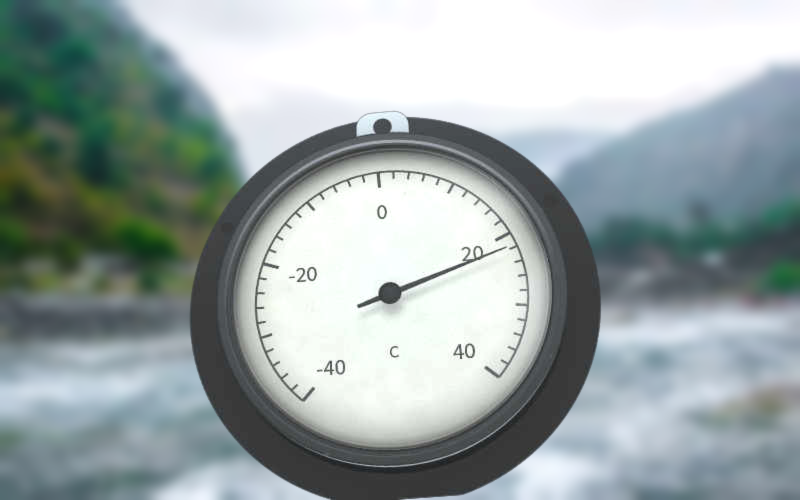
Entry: 22 °C
